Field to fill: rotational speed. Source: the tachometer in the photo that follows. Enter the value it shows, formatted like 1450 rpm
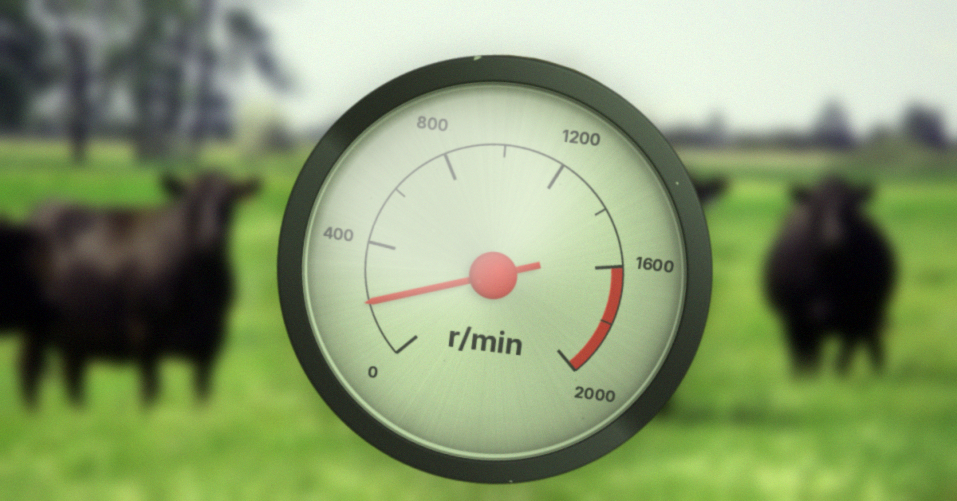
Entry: 200 rpm
